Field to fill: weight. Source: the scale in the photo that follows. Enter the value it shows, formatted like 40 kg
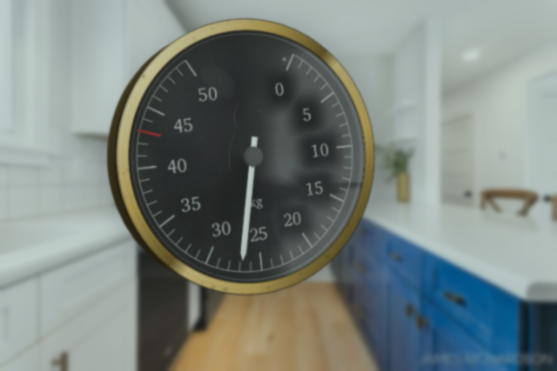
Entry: 27 kg
